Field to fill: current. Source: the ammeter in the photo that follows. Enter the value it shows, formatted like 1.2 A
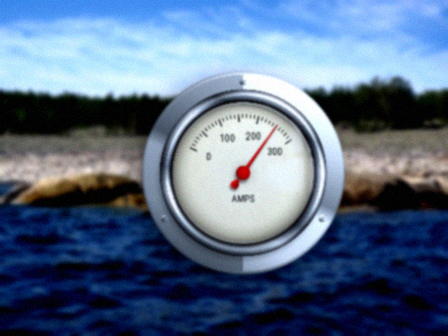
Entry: 250 A
